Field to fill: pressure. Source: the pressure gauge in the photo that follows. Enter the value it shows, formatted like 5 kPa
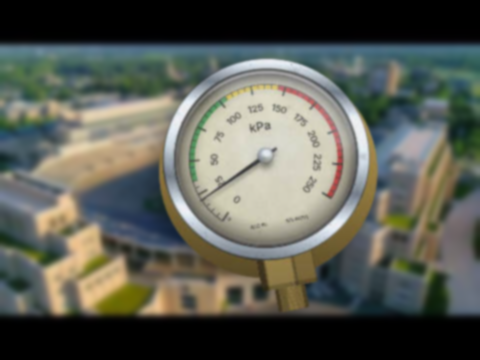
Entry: 20 kPa
